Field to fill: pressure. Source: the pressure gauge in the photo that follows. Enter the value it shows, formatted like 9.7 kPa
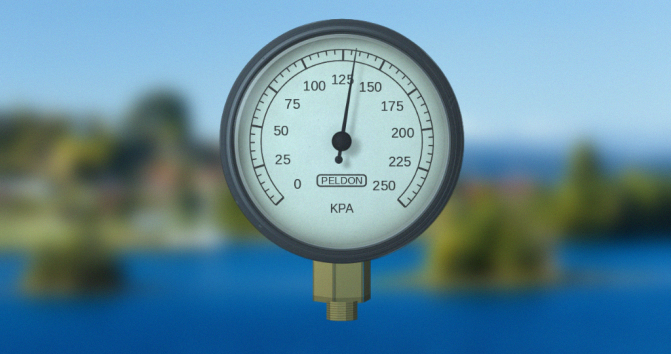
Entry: 132.5 kPa
